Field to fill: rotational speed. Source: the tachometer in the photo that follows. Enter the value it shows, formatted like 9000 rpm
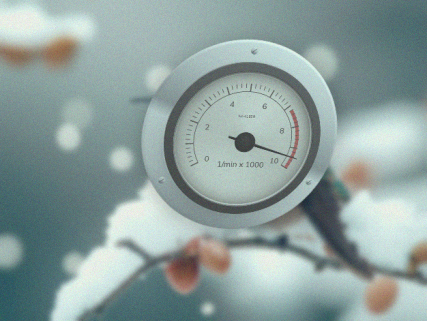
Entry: 9400 rpm
